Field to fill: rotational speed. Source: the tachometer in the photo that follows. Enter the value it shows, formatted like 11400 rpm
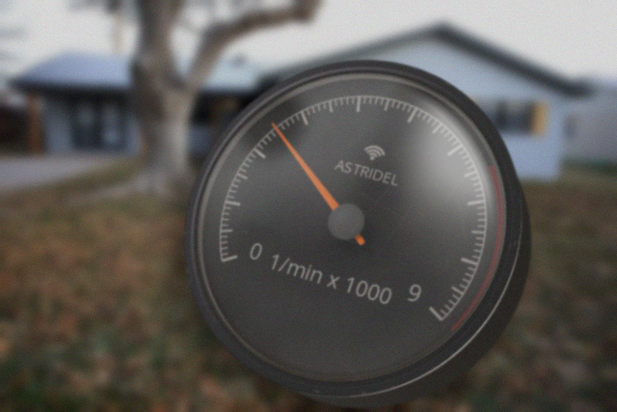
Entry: 2500 rpm
